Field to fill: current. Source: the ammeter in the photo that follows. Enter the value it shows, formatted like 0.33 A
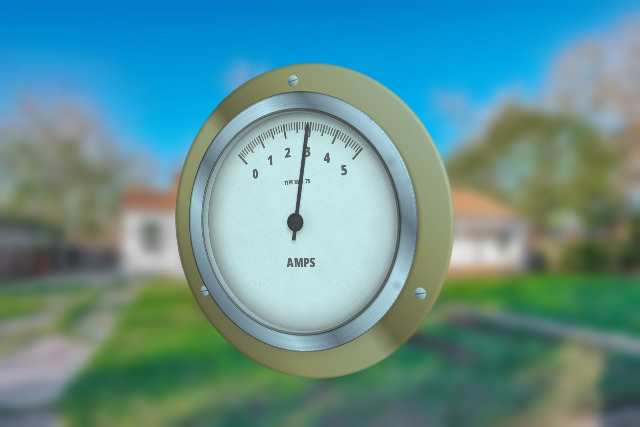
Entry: 3 A
